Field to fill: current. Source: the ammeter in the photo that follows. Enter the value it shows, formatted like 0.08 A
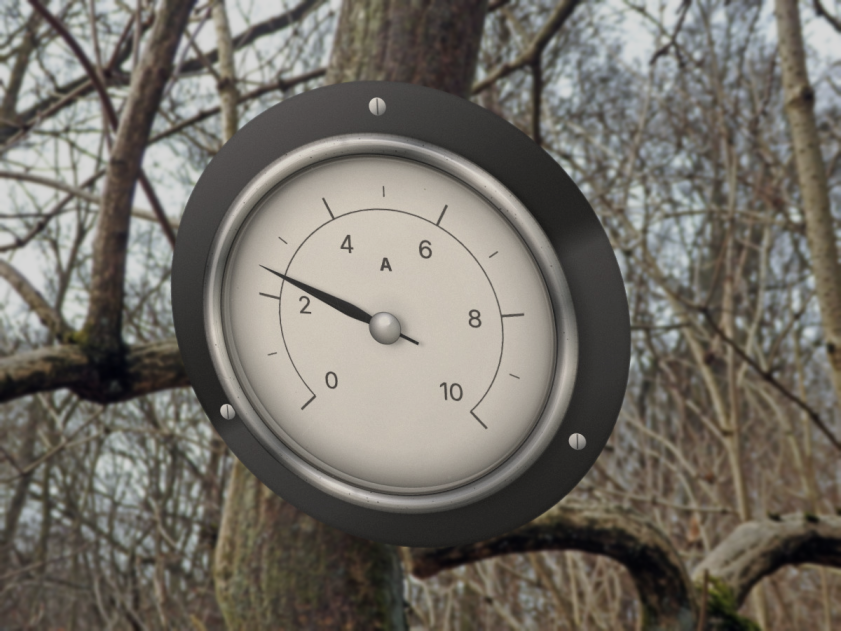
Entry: 2.5 A
